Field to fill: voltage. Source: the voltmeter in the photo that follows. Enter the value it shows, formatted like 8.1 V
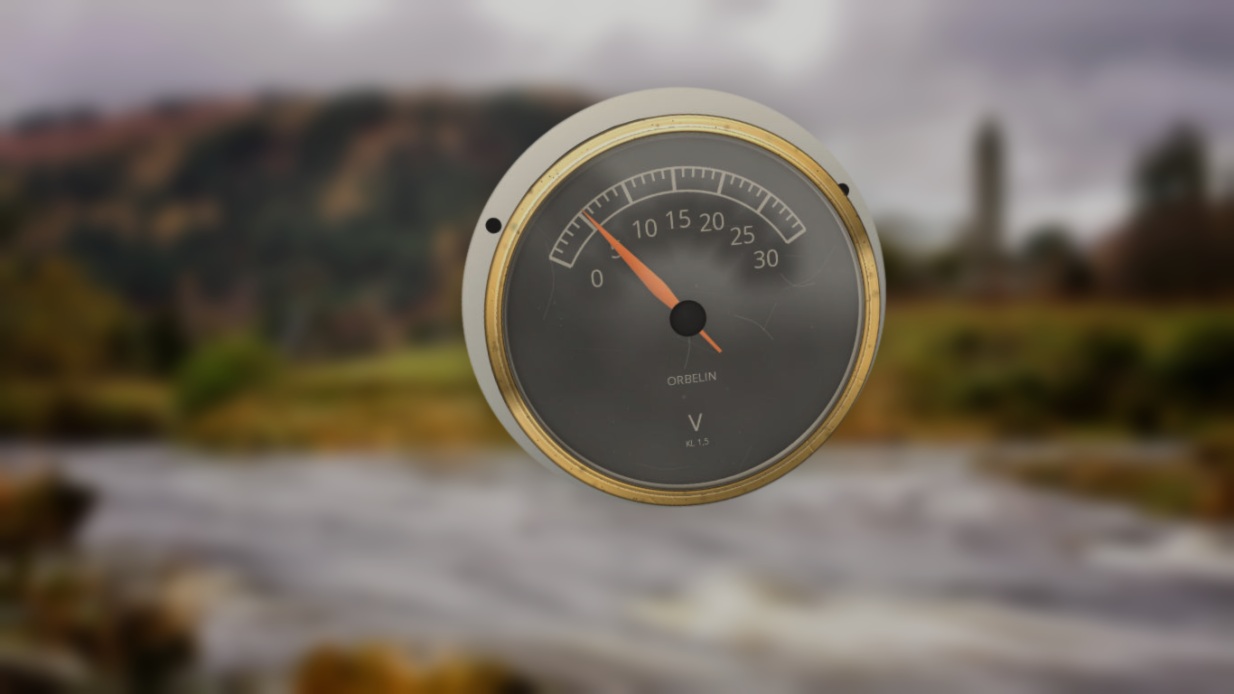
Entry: 5.5 V
